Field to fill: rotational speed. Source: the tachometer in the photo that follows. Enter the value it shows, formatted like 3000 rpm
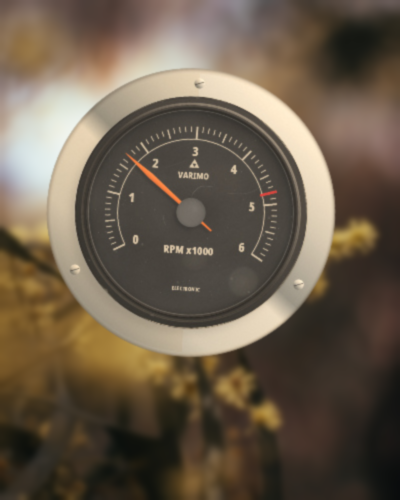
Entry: 1700 rpm
